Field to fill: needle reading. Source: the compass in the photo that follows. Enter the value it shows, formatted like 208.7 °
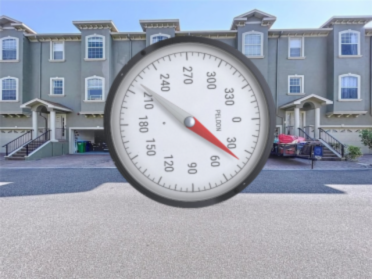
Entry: 40 °
